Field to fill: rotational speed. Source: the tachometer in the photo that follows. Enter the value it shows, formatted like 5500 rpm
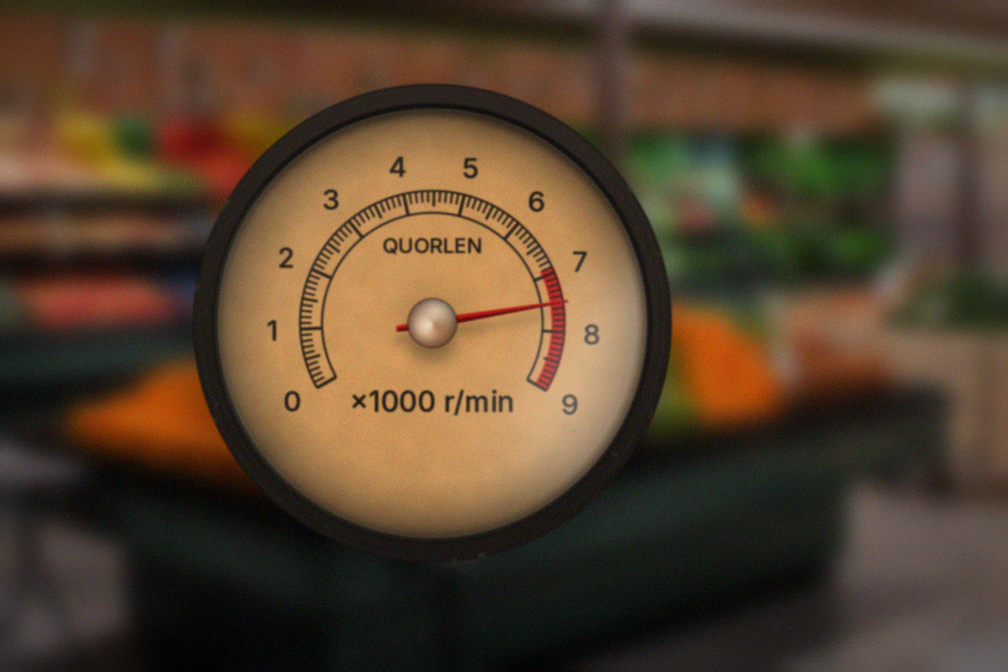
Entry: 7500 rpm
